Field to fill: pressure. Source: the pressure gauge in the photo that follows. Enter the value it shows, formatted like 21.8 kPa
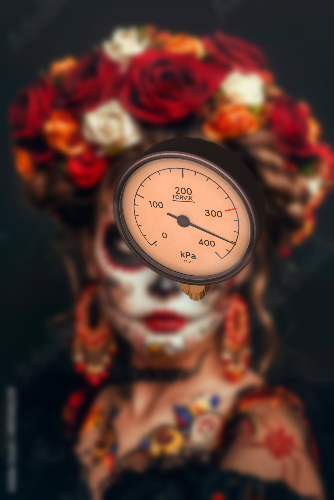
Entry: 360 kPa
